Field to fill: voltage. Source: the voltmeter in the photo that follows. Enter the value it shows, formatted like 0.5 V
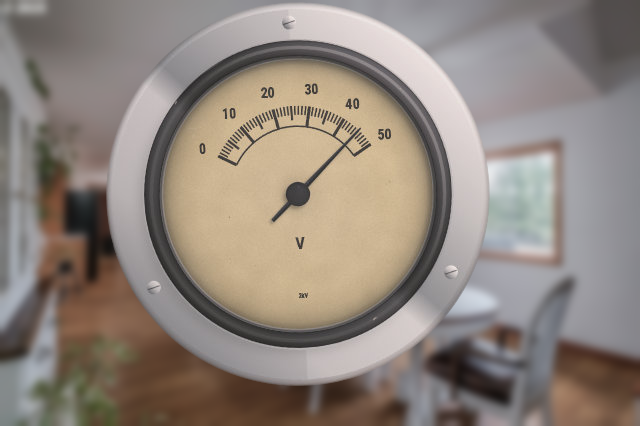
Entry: 45 V
